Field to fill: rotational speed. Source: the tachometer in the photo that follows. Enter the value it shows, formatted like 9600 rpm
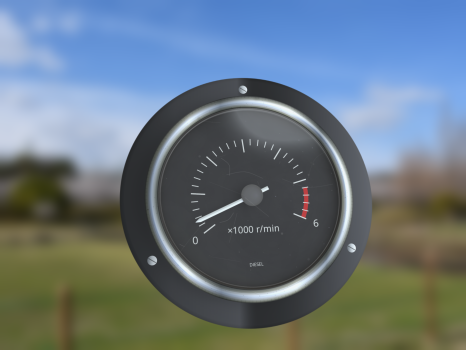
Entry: 300 rpm
